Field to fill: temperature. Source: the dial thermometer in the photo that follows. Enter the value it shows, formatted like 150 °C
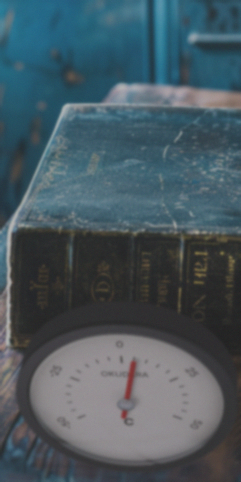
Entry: 5 °C
